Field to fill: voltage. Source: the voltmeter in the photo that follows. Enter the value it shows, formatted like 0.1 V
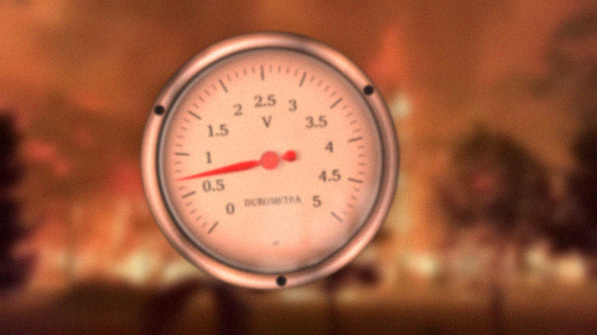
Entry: 0.7 V
